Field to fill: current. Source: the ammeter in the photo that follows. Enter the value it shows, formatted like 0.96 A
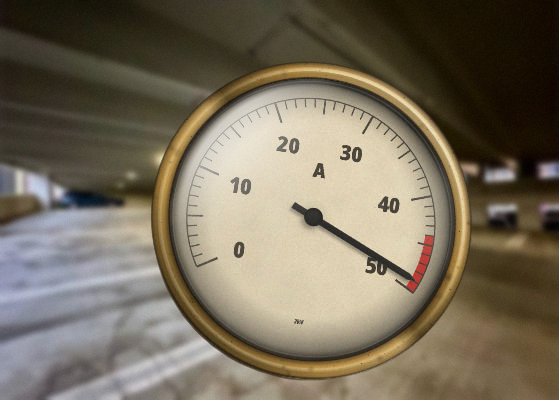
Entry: 49 A
